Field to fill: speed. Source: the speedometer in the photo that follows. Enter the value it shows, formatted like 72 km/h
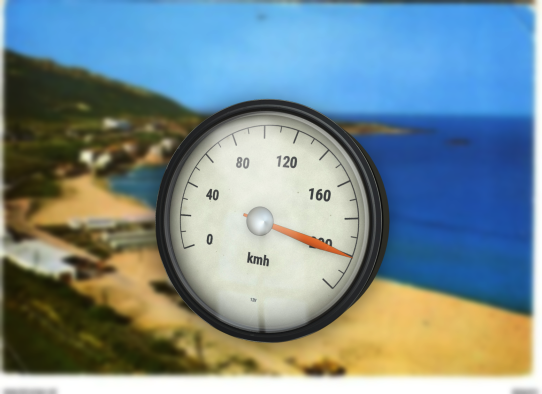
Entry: 200 km/h
